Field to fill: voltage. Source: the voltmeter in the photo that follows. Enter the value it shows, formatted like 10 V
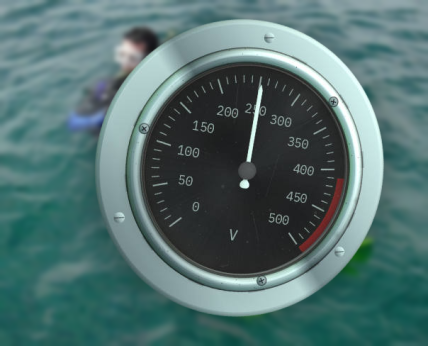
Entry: 250 V
